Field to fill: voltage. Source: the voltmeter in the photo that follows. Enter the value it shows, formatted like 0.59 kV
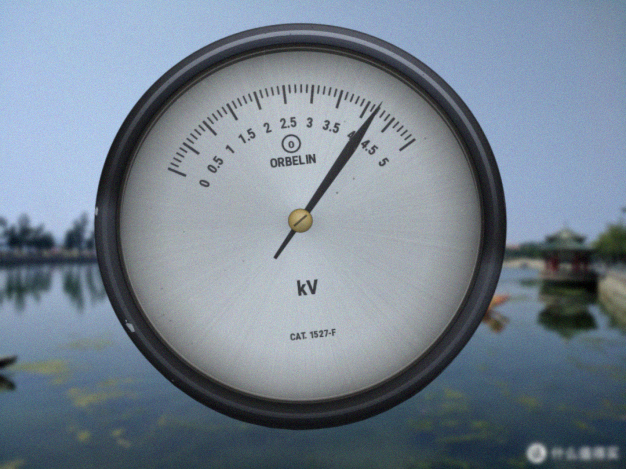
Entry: 4.2 kV
